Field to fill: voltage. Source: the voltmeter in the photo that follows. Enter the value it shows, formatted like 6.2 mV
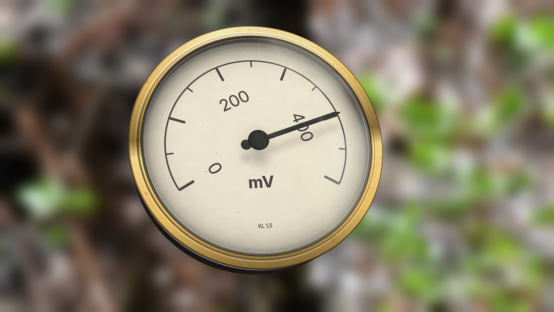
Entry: 400 mV
